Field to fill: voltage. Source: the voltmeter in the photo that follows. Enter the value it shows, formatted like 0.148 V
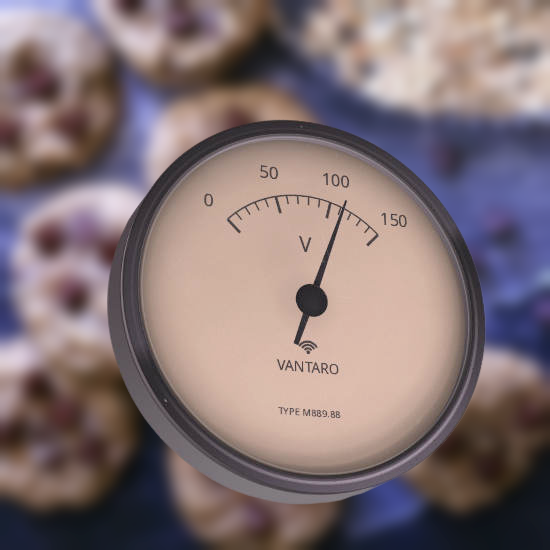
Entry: 110 V
